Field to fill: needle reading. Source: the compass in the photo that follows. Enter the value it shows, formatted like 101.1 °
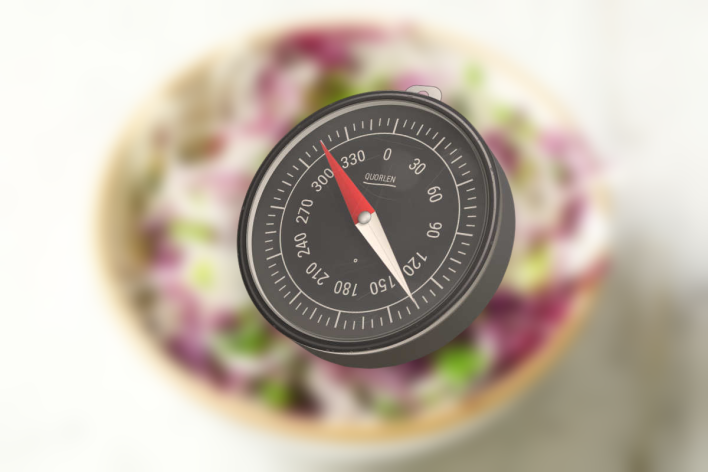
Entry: 315 °
